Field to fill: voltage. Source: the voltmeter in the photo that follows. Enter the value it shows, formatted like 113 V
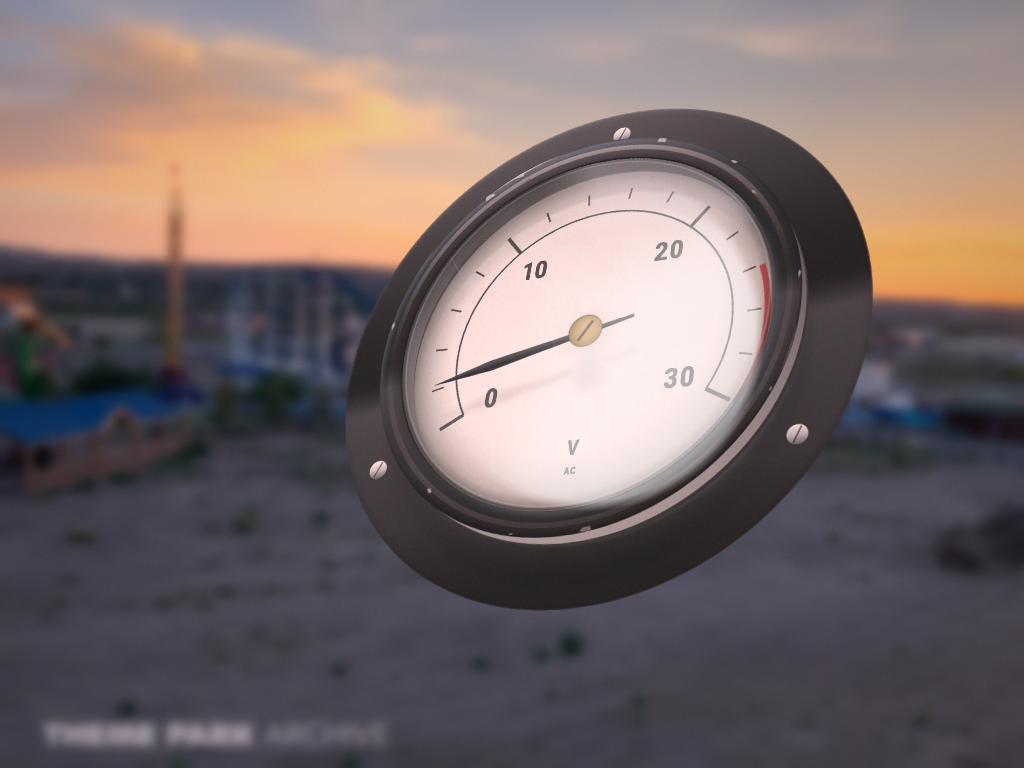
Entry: 2 V
